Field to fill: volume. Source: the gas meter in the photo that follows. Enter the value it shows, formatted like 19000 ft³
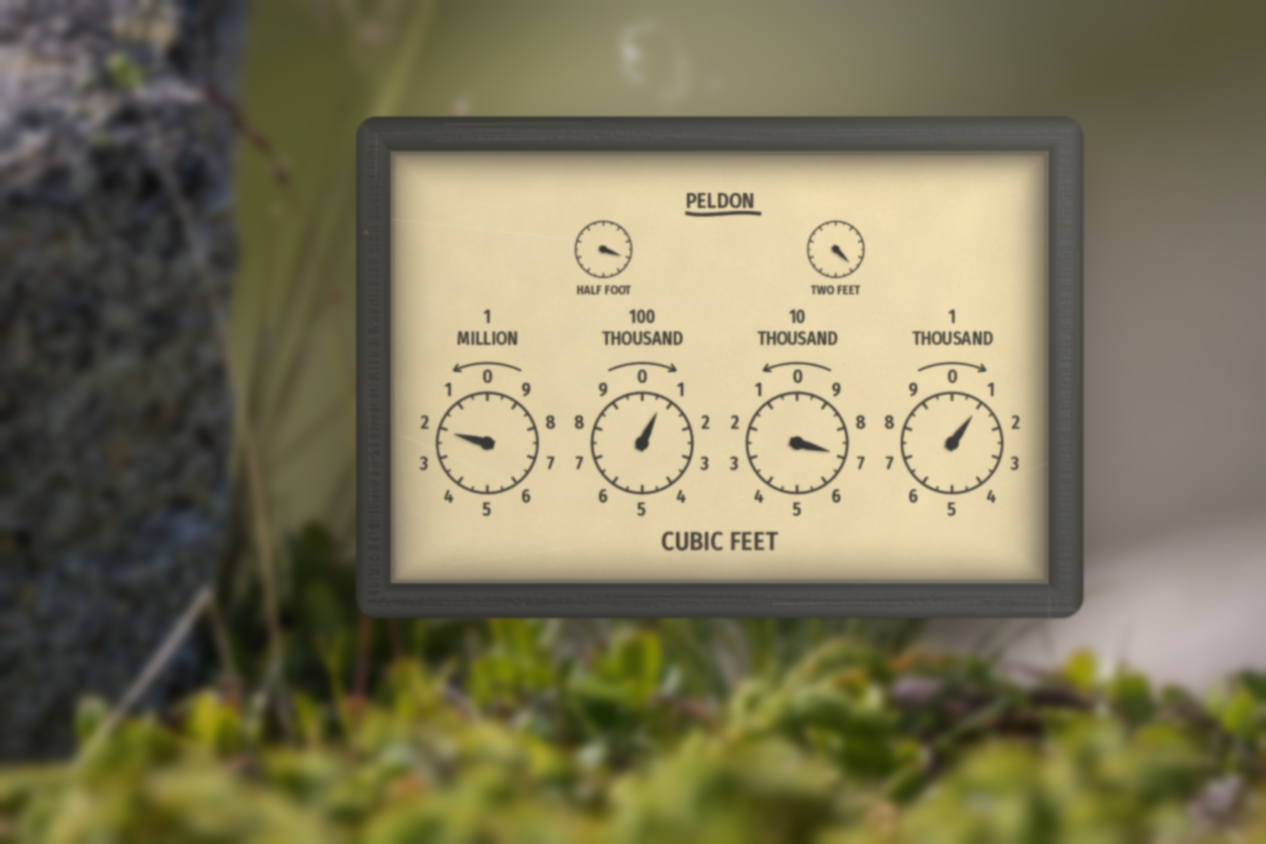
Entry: 207100 ft³
